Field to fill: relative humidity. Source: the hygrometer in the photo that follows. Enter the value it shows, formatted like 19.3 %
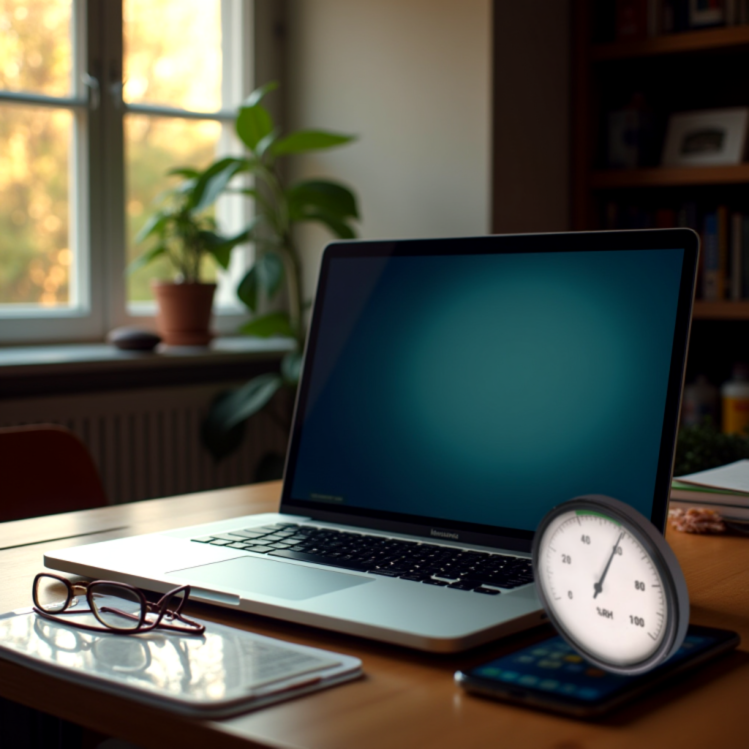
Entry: 60 %
